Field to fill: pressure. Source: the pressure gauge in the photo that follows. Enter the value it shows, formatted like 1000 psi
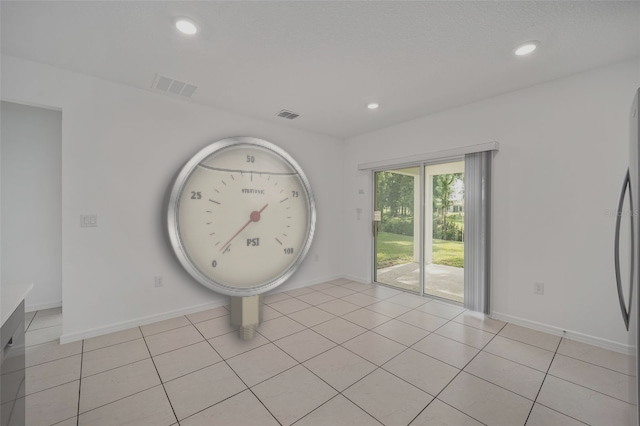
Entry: 2.5 psi
